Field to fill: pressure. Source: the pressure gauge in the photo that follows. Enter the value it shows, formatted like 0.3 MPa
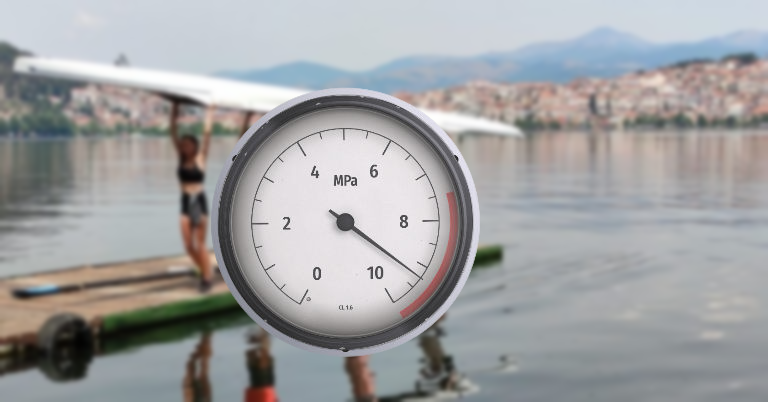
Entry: 9.25 MPa
